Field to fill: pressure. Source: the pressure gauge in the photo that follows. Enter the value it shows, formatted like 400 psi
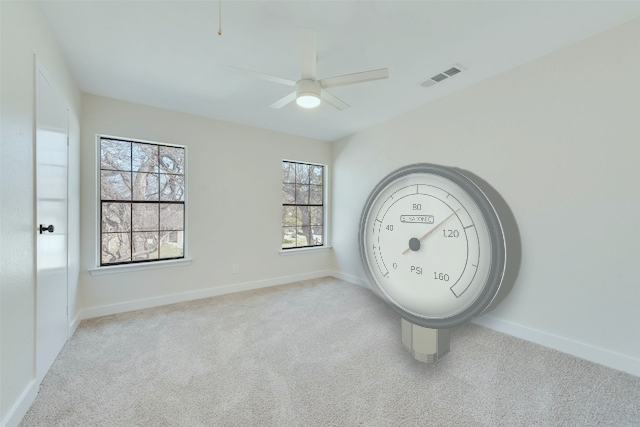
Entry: 110 psi
